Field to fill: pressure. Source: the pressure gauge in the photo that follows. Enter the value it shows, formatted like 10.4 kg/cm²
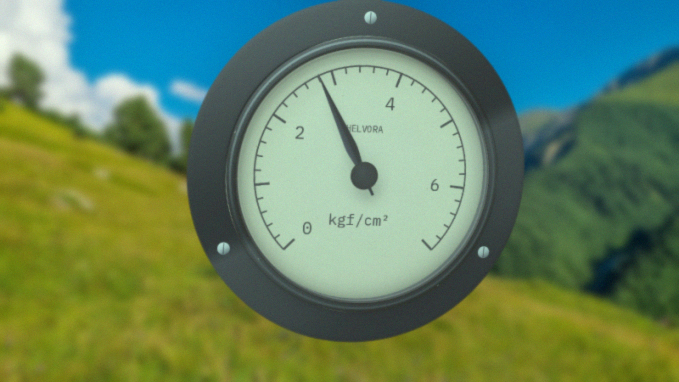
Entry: 2.8 kg/cm²
